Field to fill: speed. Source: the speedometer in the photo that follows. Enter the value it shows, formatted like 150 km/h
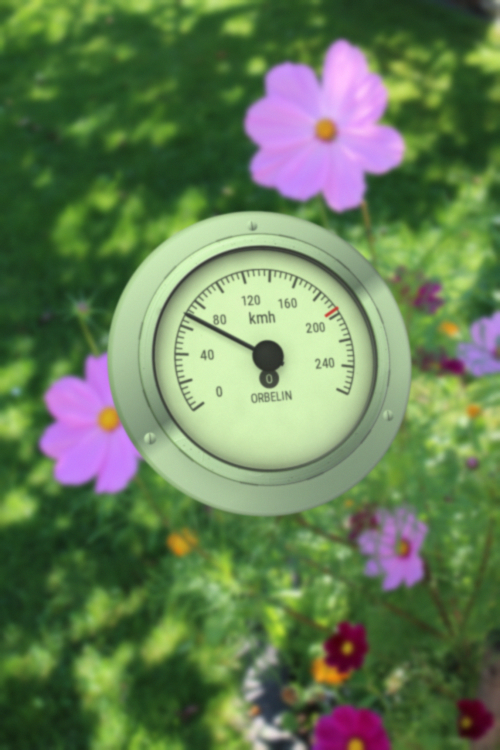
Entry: 68 km/h
